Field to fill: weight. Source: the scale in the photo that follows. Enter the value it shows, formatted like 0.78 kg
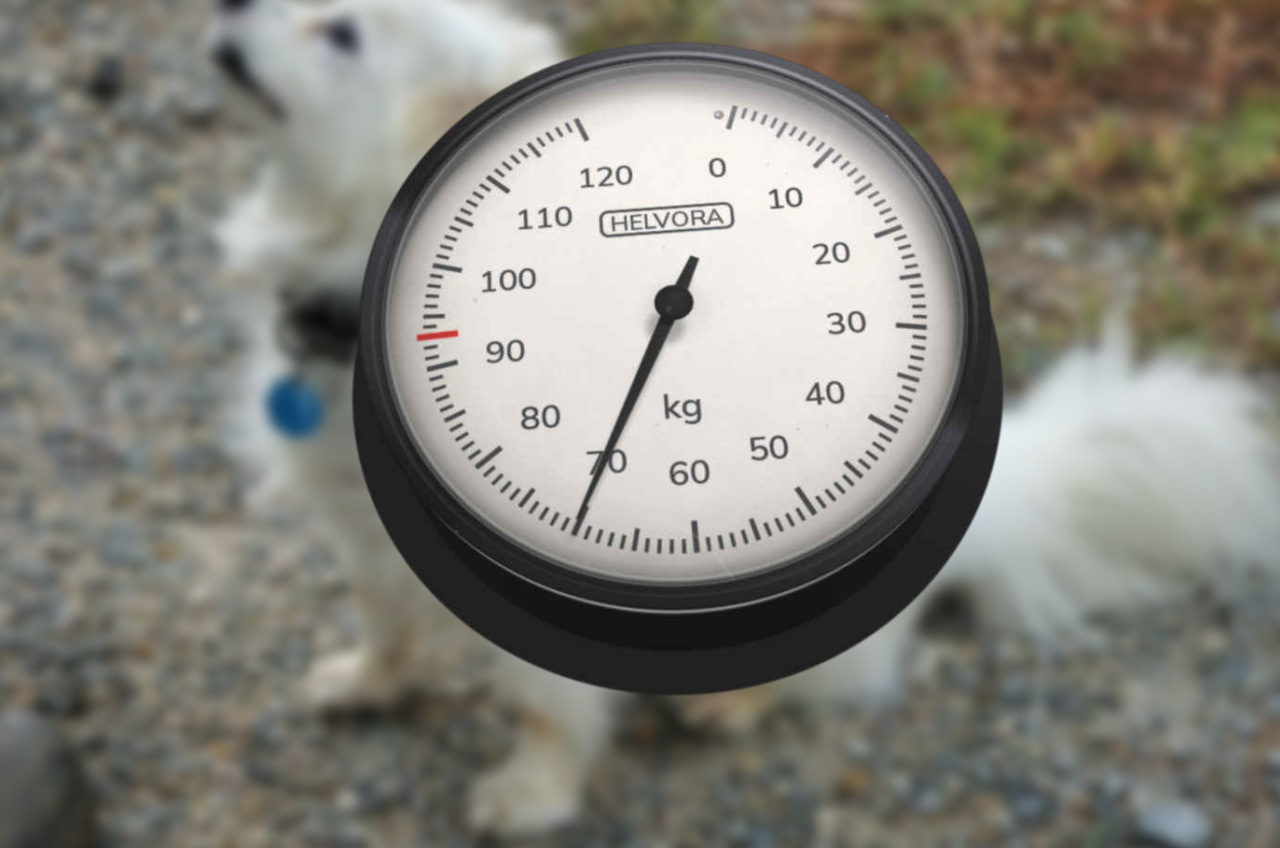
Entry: 70 kg
